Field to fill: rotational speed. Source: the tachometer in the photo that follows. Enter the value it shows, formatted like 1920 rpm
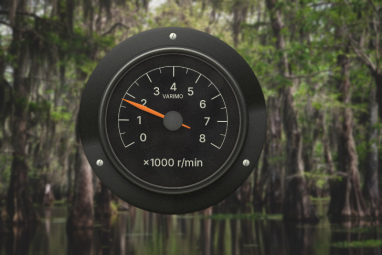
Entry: 1750 rpm
